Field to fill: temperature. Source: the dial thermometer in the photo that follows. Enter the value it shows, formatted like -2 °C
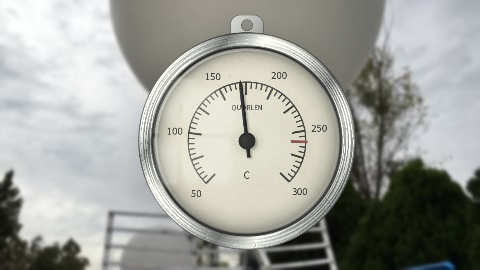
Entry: 170 °C
